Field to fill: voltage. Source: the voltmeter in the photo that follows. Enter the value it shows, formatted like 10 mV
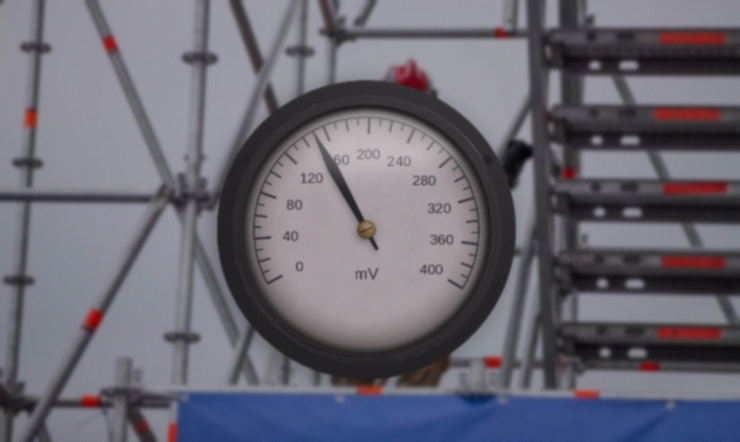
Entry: 150 mV
